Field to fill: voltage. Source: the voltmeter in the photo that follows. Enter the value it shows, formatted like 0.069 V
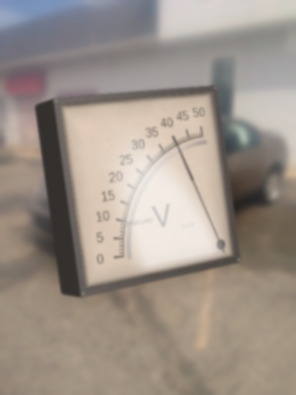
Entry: 40 V
